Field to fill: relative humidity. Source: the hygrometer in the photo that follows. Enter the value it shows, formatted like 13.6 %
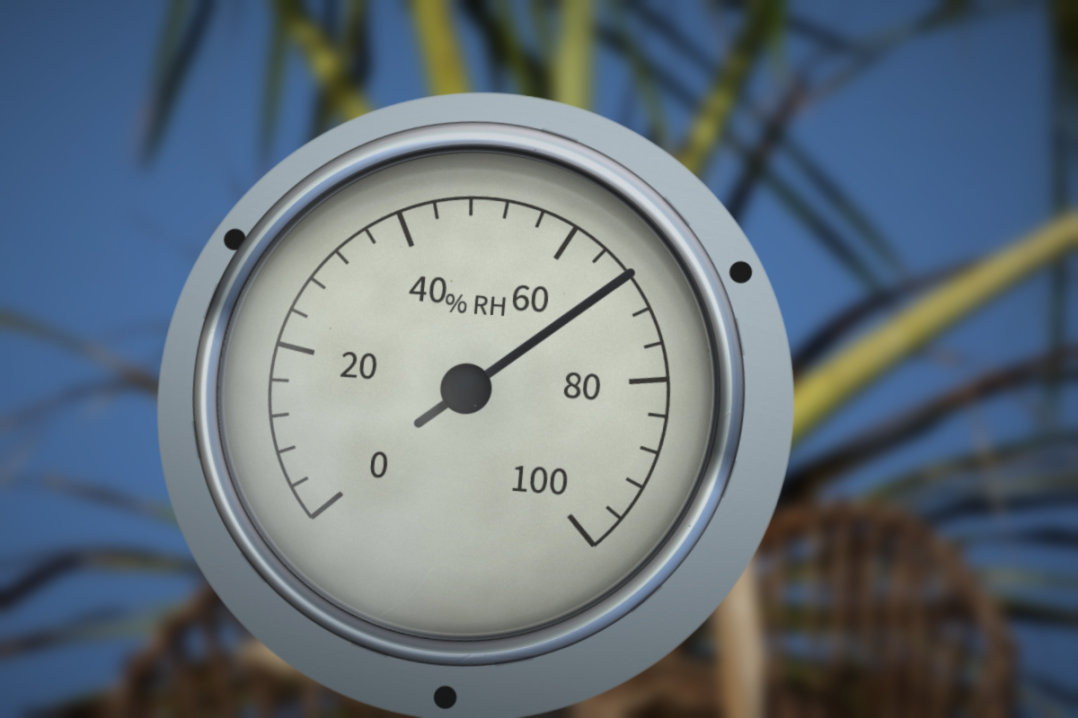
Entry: 68 %
